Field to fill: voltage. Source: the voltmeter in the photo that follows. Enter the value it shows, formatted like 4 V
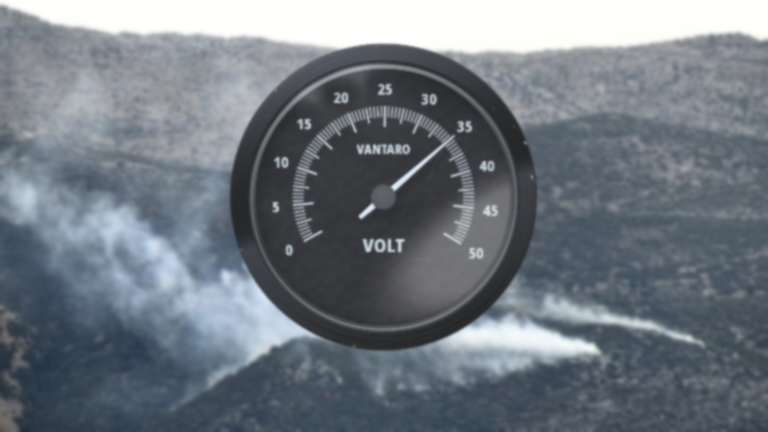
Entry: 35 V
